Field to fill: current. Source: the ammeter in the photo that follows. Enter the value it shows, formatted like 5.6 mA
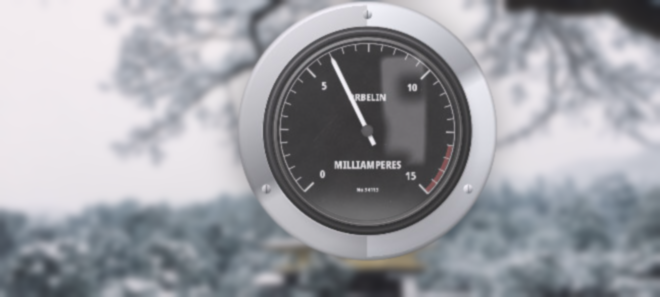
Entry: 6 mA
